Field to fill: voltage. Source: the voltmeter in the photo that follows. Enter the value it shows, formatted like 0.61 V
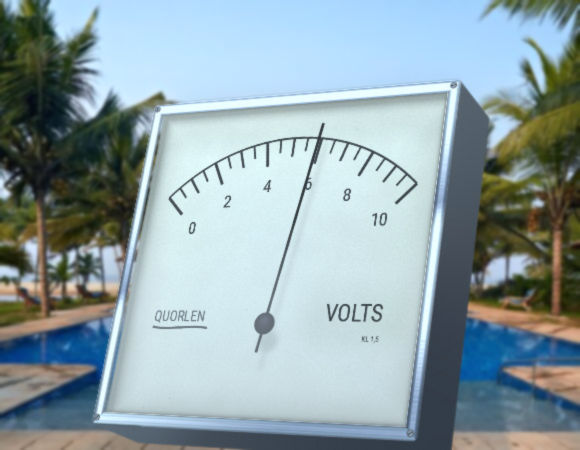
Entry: 6 V
